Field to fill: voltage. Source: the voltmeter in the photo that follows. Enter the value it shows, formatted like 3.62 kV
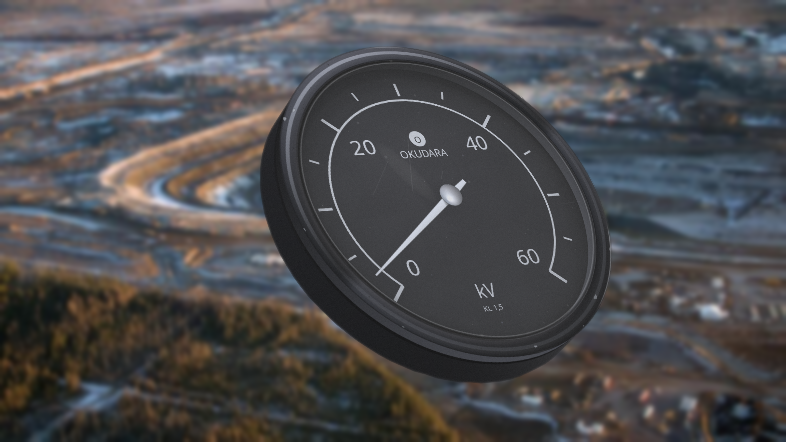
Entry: 2.5 kV
